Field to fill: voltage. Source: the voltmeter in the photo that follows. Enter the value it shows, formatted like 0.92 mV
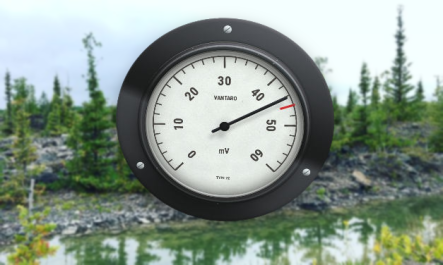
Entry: 44 mV
